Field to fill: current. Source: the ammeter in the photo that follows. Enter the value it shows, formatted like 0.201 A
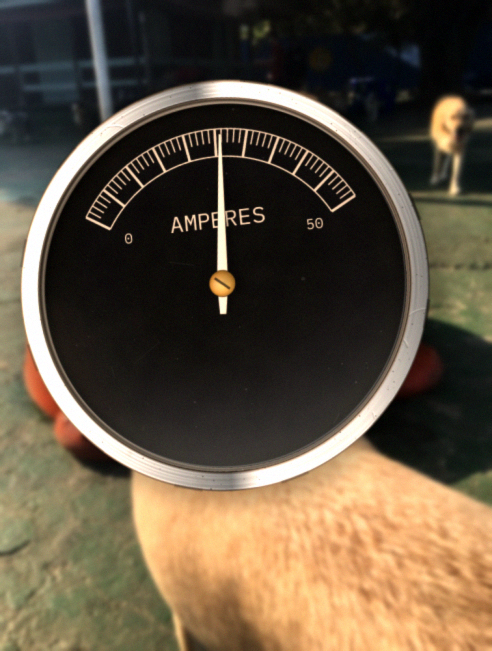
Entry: 26 A
